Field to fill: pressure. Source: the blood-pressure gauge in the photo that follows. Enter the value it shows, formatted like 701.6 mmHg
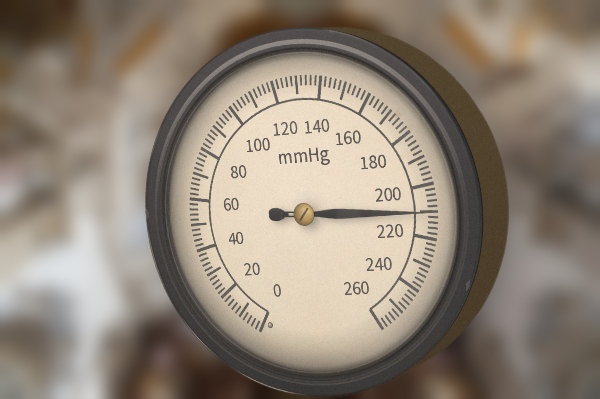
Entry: 210 mmHg
